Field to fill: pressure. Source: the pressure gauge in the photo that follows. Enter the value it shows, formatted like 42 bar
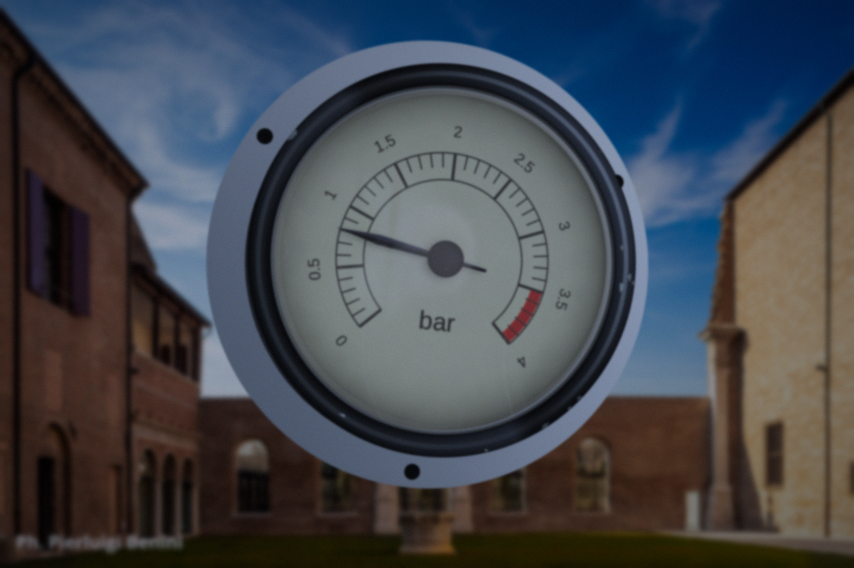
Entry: 0.8 bar
